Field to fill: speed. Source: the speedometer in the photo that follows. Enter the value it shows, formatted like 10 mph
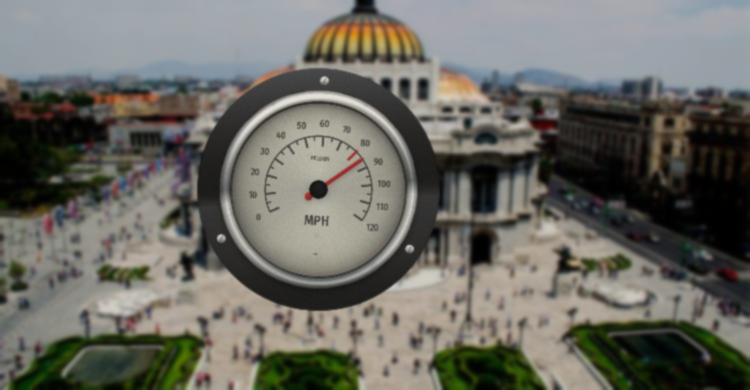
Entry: 85 mph
